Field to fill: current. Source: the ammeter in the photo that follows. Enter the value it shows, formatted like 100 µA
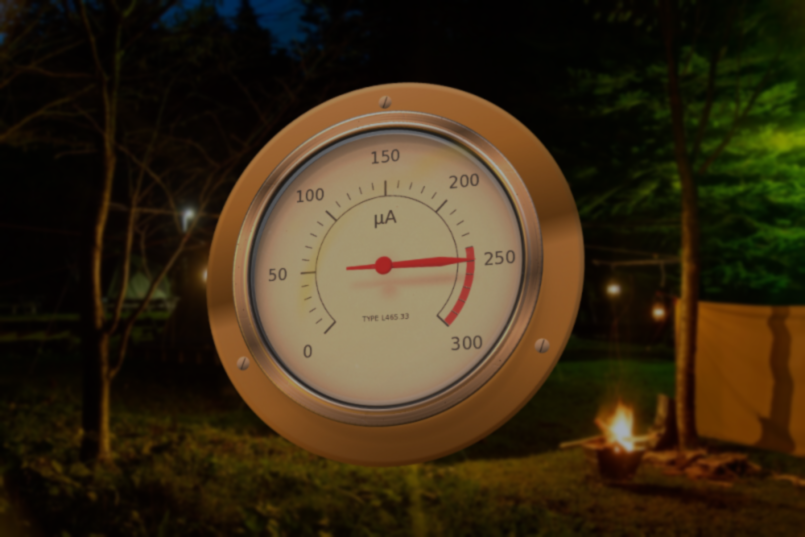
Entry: 250 µA
